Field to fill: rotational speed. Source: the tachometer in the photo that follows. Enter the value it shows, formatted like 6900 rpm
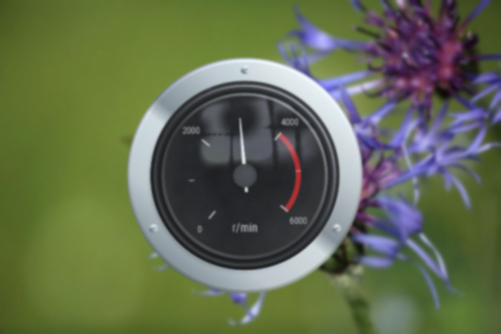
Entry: 3000 rpm
